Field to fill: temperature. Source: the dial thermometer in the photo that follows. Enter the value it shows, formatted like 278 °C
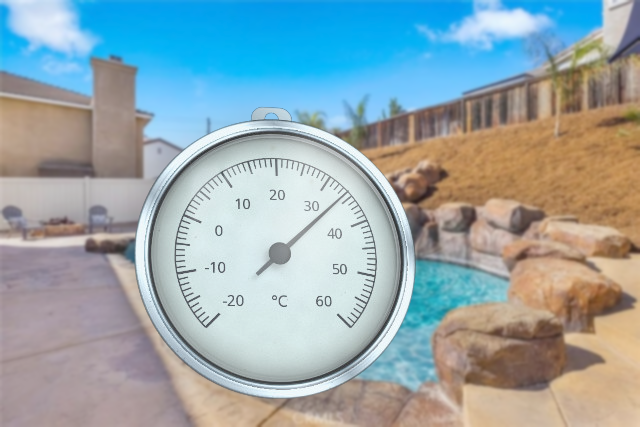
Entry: 34 °C
